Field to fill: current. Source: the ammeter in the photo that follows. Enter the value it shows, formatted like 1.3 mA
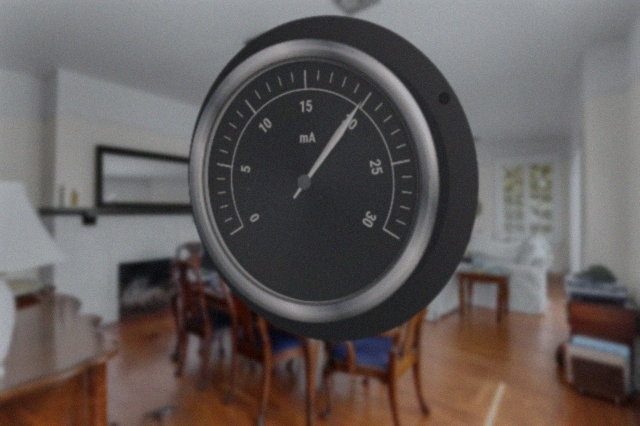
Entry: 20 mA
